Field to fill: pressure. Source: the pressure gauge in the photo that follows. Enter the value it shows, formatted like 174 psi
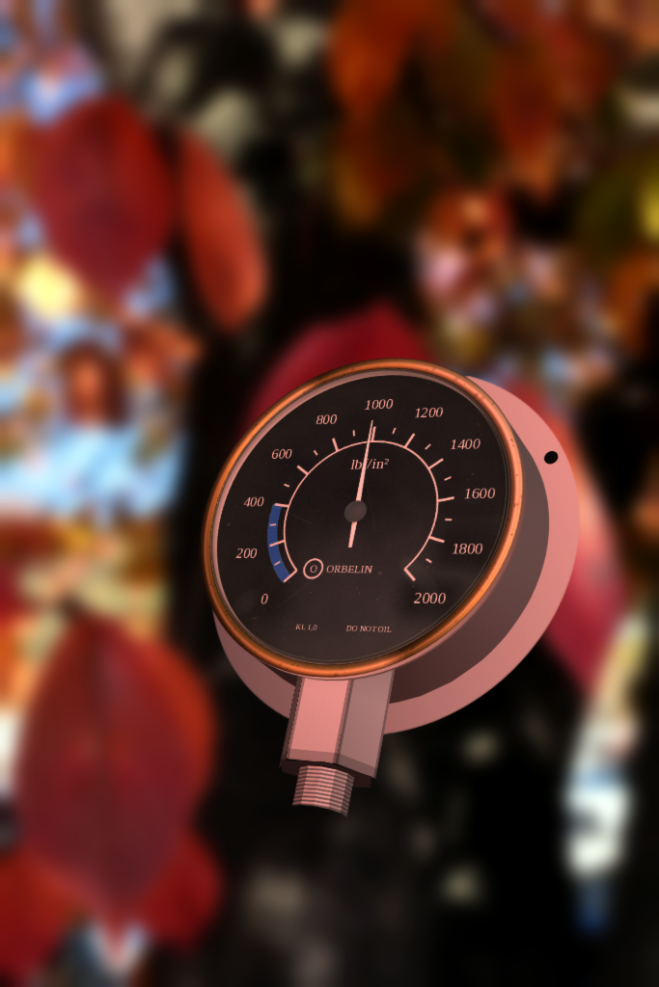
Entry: 1000 psi
